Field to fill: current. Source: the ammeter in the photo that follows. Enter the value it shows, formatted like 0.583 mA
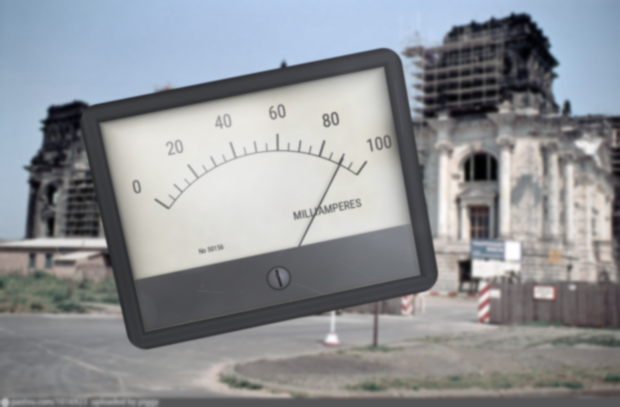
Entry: 90 mA
